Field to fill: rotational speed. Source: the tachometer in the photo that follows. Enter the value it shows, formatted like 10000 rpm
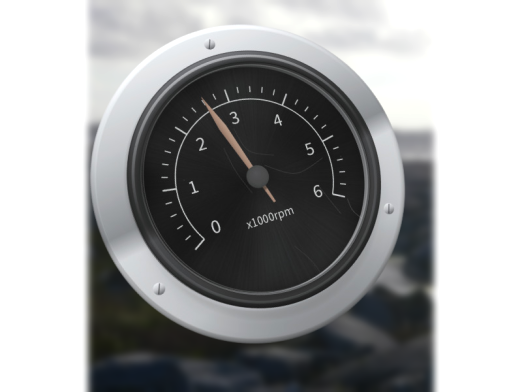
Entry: 2600 rpm
